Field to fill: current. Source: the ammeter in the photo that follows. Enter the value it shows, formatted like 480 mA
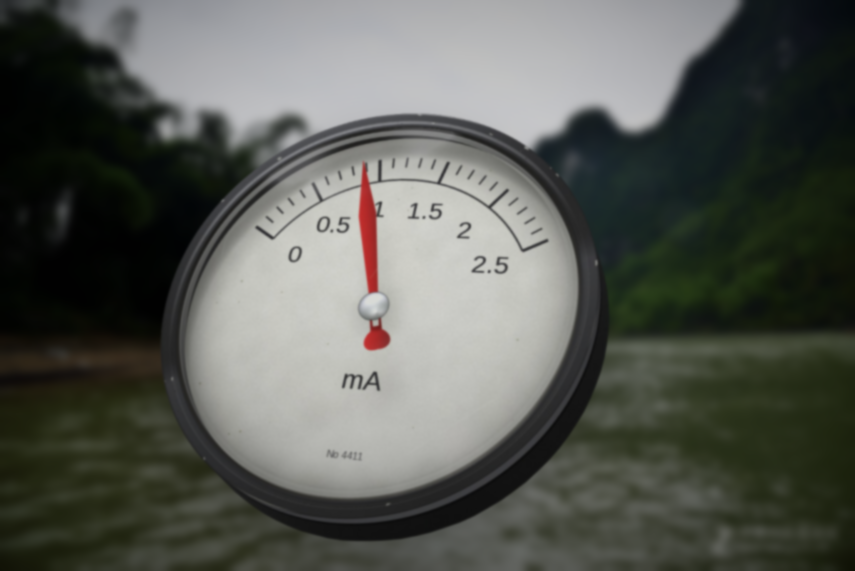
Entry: 0.9 mA
